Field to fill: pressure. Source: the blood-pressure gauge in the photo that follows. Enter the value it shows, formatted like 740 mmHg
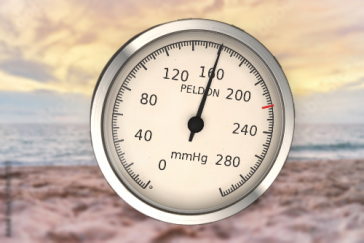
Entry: 160 mmHg
